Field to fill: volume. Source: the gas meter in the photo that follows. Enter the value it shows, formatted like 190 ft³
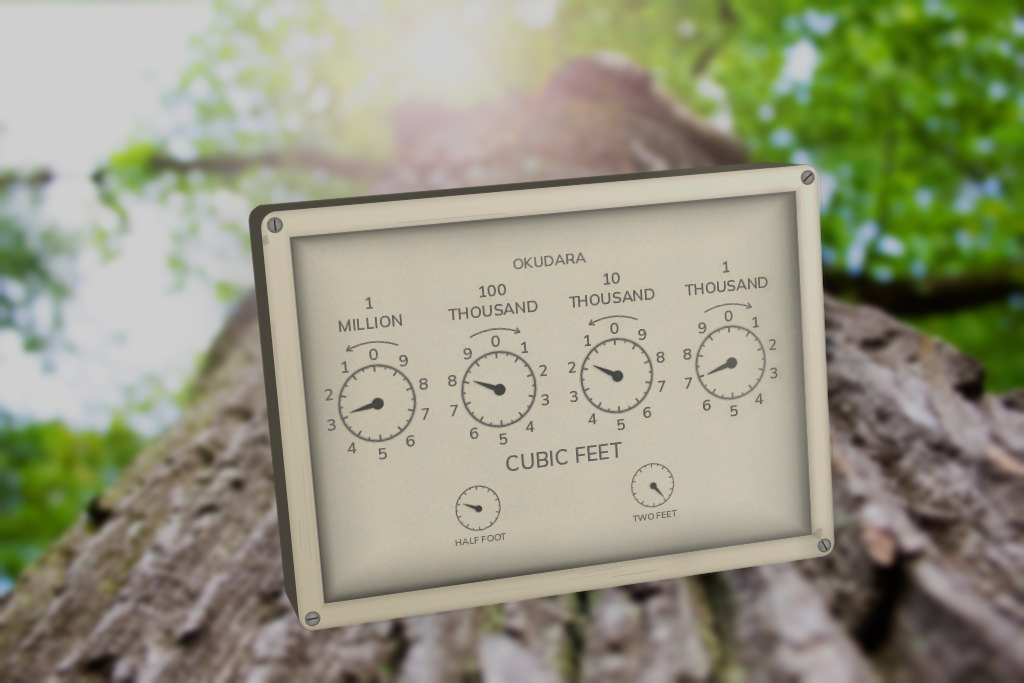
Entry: 281700 ft³
